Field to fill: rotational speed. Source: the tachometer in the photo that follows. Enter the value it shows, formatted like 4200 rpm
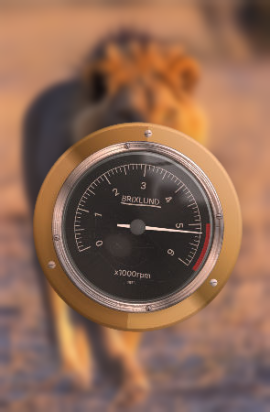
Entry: 5200 rpm
